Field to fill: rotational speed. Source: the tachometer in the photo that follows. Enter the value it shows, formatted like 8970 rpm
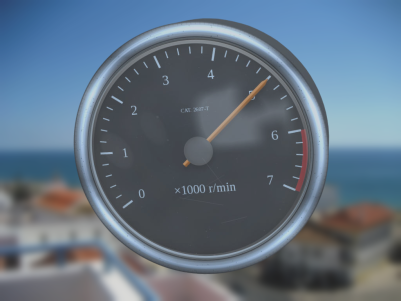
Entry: 5000 rpm
